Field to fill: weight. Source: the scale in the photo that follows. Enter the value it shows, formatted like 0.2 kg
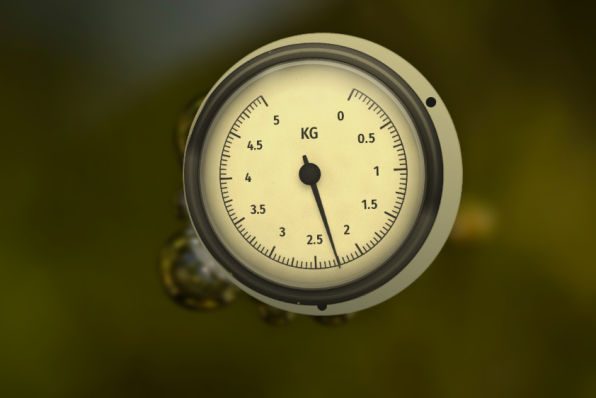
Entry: 2.25 kg
